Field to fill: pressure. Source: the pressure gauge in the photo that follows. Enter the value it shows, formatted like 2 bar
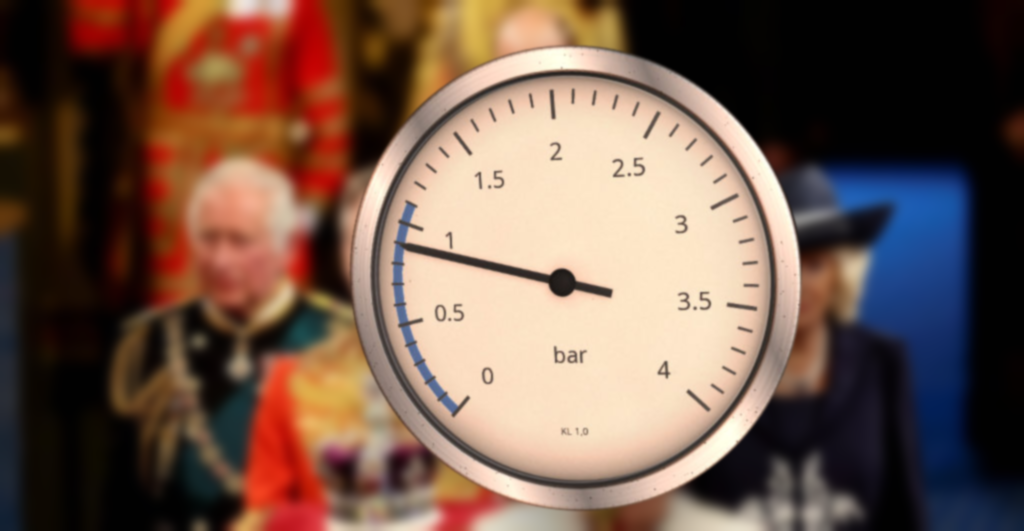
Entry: 0.9 bar
